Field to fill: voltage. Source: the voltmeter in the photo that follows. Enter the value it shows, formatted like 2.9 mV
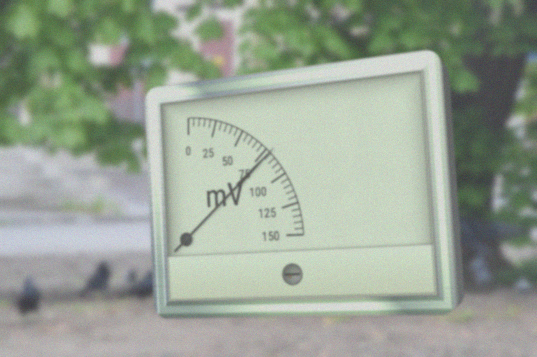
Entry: 80 mV
